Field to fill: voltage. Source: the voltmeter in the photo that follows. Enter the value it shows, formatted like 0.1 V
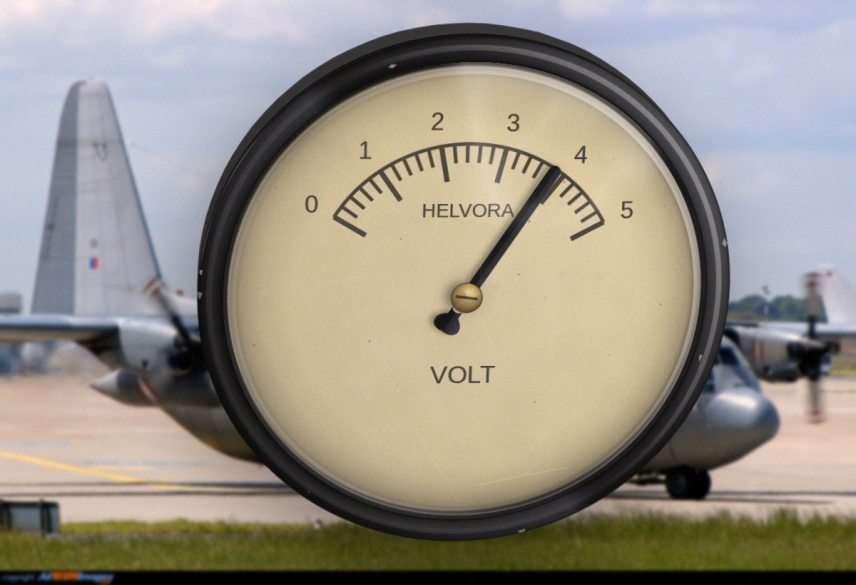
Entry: 3.8 V
